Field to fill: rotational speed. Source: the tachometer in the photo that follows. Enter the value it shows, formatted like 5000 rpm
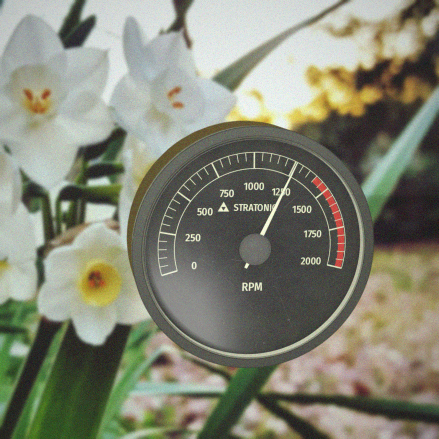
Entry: 1250 rpm
